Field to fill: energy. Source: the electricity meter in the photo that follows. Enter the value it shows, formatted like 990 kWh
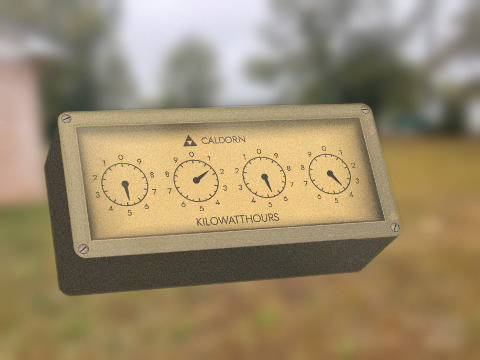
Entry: 5154 kWh
